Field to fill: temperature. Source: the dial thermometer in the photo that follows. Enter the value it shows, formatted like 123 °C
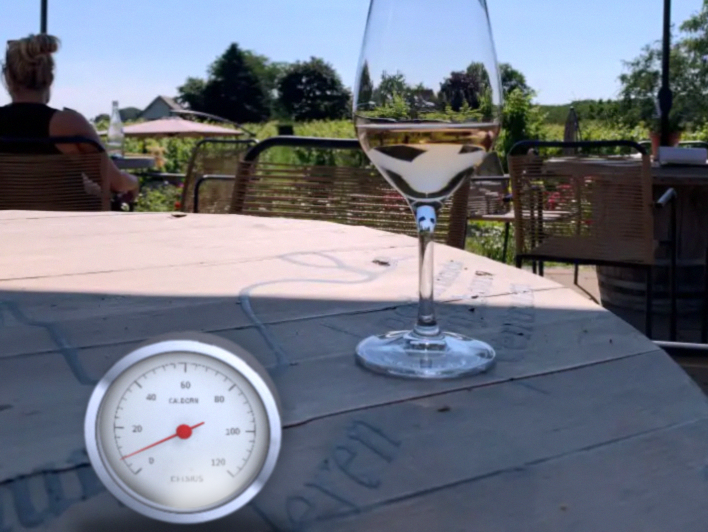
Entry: 8 °C
